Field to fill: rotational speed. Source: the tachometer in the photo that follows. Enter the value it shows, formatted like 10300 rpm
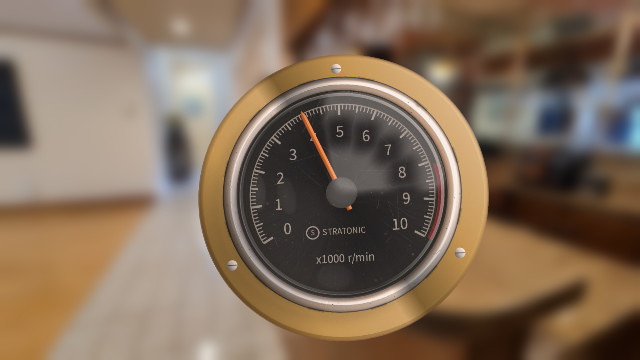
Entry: 4000 rpm
